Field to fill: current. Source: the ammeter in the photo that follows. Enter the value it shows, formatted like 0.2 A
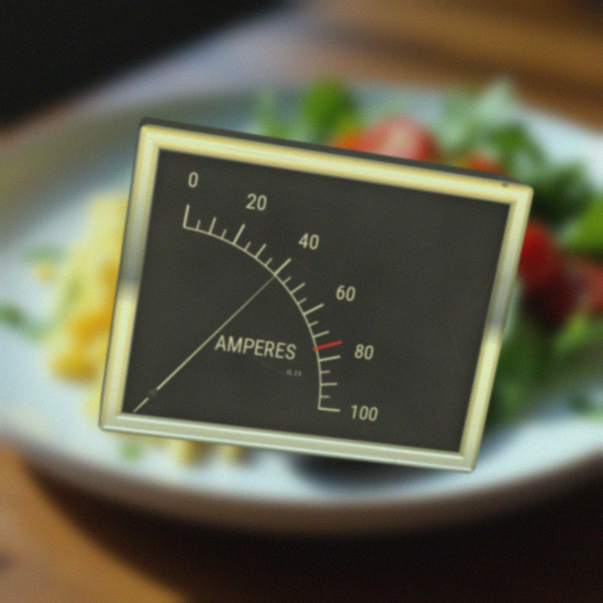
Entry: 40 A
